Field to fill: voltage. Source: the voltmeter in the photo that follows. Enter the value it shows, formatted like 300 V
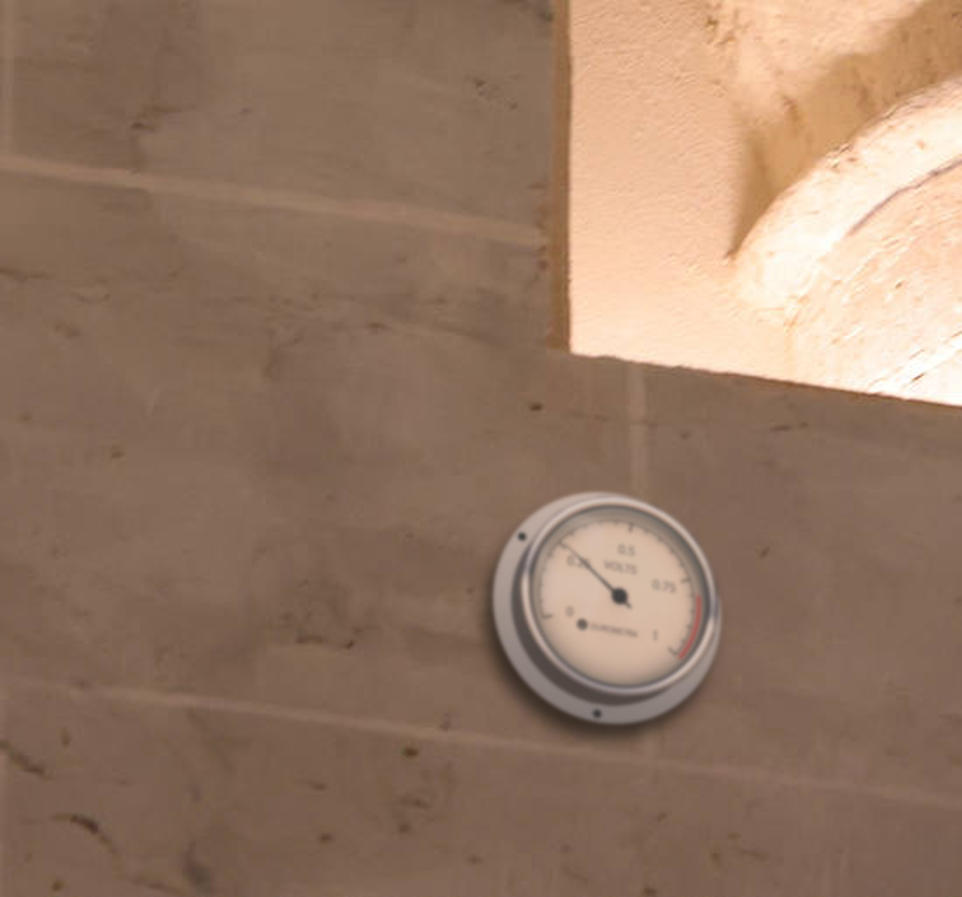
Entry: 0.25 V
